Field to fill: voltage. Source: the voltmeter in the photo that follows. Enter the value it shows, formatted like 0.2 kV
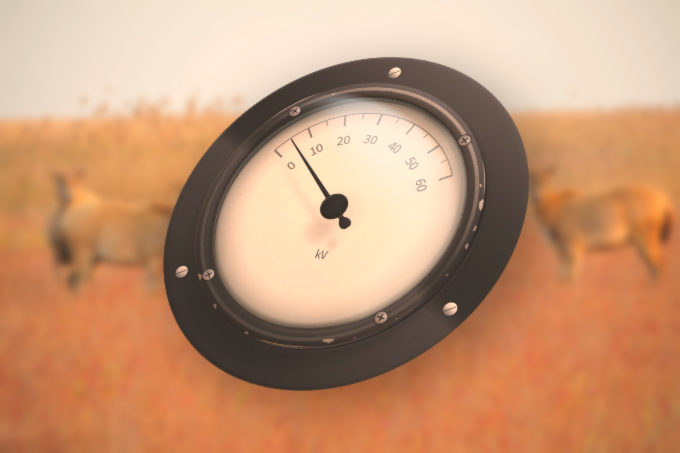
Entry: 5 kV
